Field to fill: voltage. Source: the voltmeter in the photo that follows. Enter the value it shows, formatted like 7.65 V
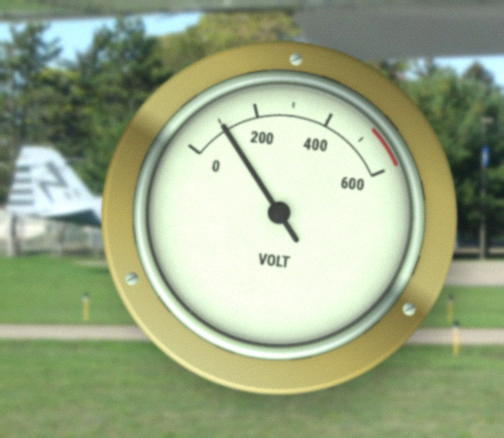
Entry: 100 V
